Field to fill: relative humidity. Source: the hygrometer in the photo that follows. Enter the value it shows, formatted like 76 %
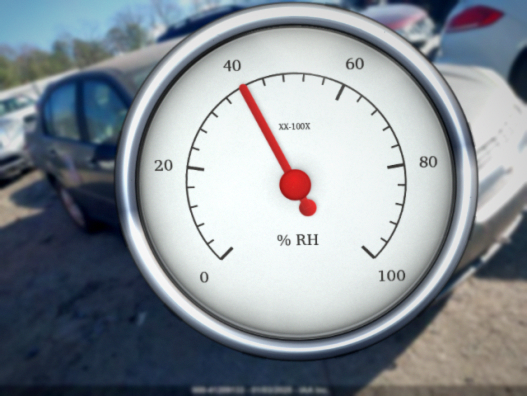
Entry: 40 %
